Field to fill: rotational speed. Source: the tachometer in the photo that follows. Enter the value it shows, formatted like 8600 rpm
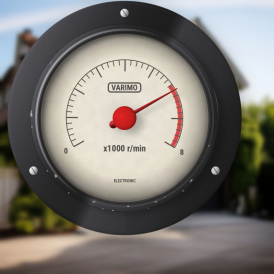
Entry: 6000 rpm
